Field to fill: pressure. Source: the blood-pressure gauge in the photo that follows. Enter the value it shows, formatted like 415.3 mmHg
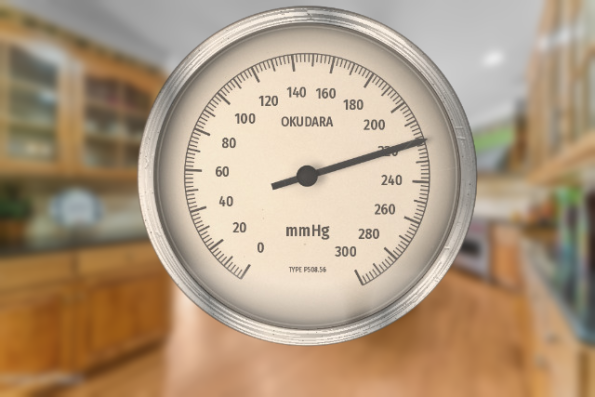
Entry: 220 mmHg
